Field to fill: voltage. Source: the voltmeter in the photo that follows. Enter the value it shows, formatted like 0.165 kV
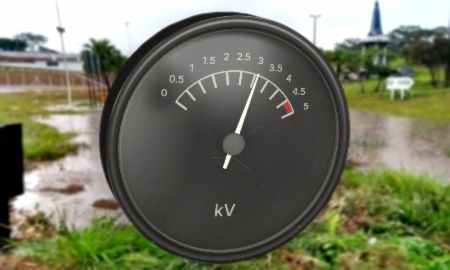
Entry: 3 kV
